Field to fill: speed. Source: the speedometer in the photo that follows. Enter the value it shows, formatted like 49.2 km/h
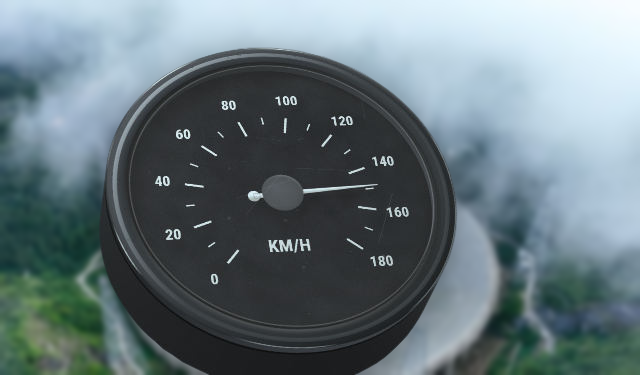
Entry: 150 km/h
